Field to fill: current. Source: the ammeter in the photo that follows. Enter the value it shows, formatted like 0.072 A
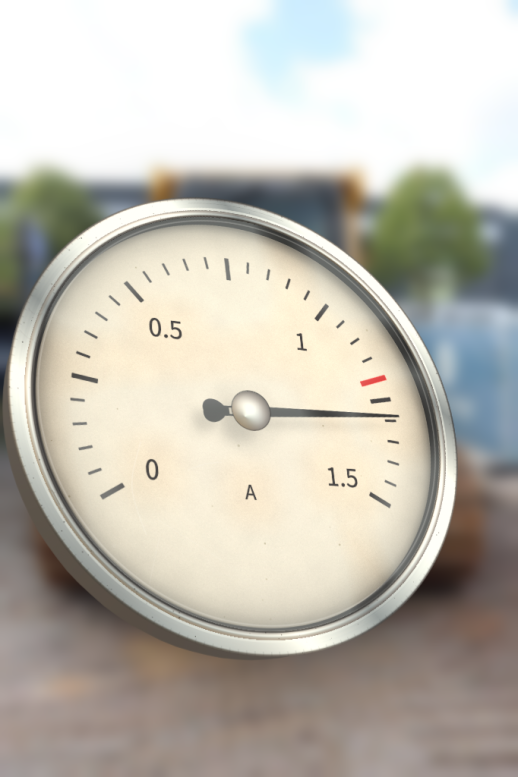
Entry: 1.3 A
